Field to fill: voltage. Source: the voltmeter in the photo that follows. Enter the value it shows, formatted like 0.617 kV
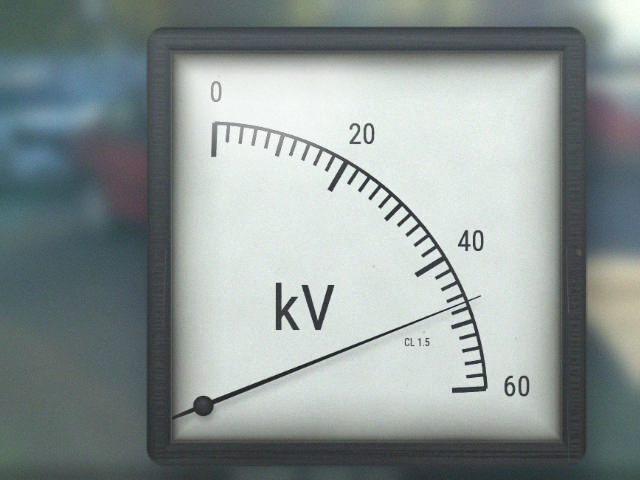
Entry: 47 kV
